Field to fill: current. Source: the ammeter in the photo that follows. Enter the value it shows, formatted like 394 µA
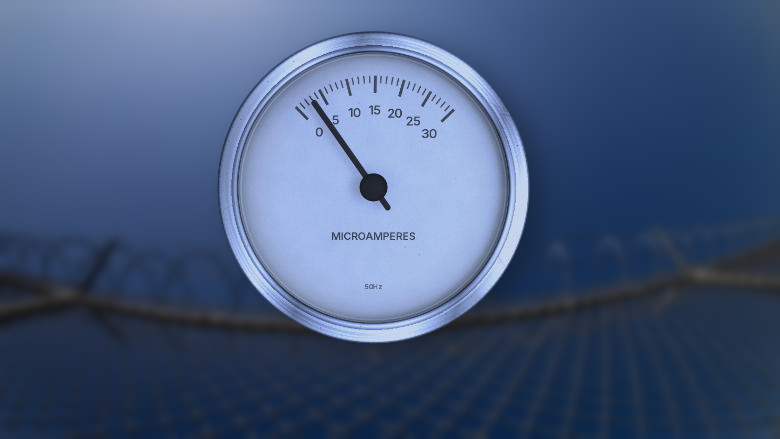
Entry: 3 µA
